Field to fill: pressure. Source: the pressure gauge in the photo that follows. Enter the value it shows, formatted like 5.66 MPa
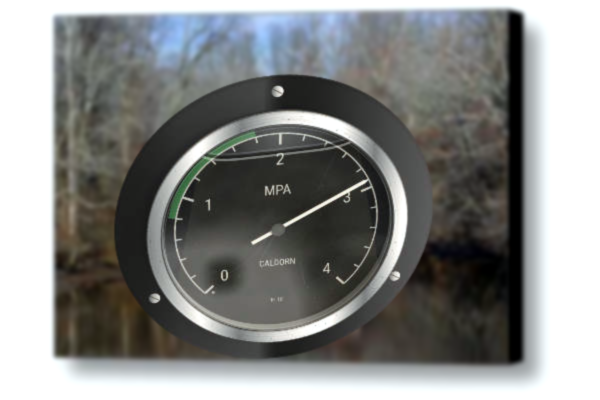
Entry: 2.9 MPa
